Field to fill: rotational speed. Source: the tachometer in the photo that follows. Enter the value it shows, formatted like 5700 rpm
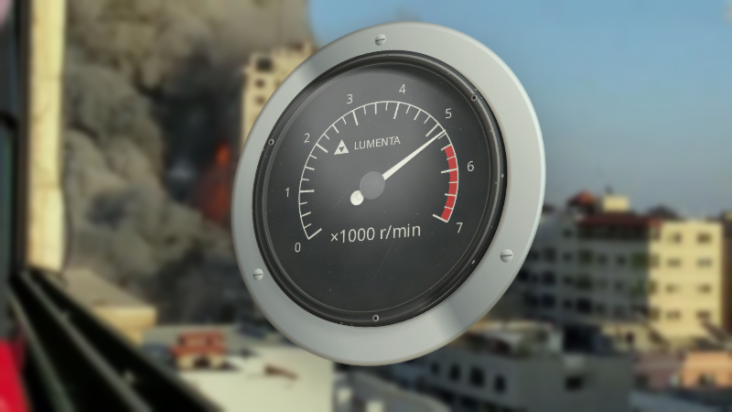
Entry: 5250 rpm
